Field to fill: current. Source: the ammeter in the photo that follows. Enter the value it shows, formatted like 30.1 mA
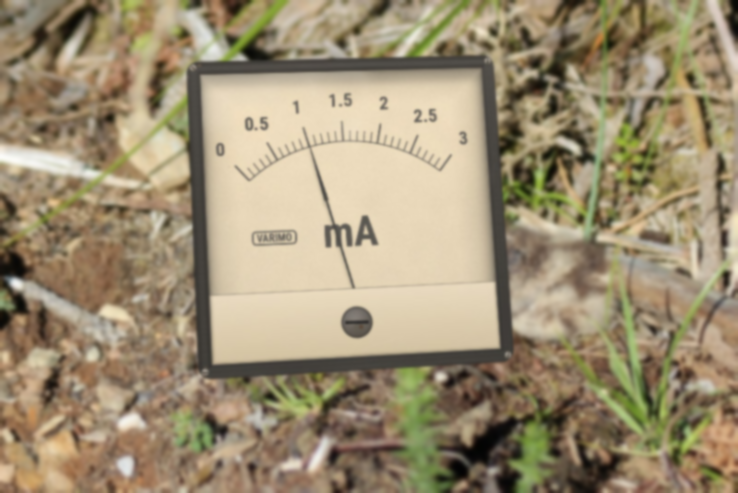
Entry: 1 mA
